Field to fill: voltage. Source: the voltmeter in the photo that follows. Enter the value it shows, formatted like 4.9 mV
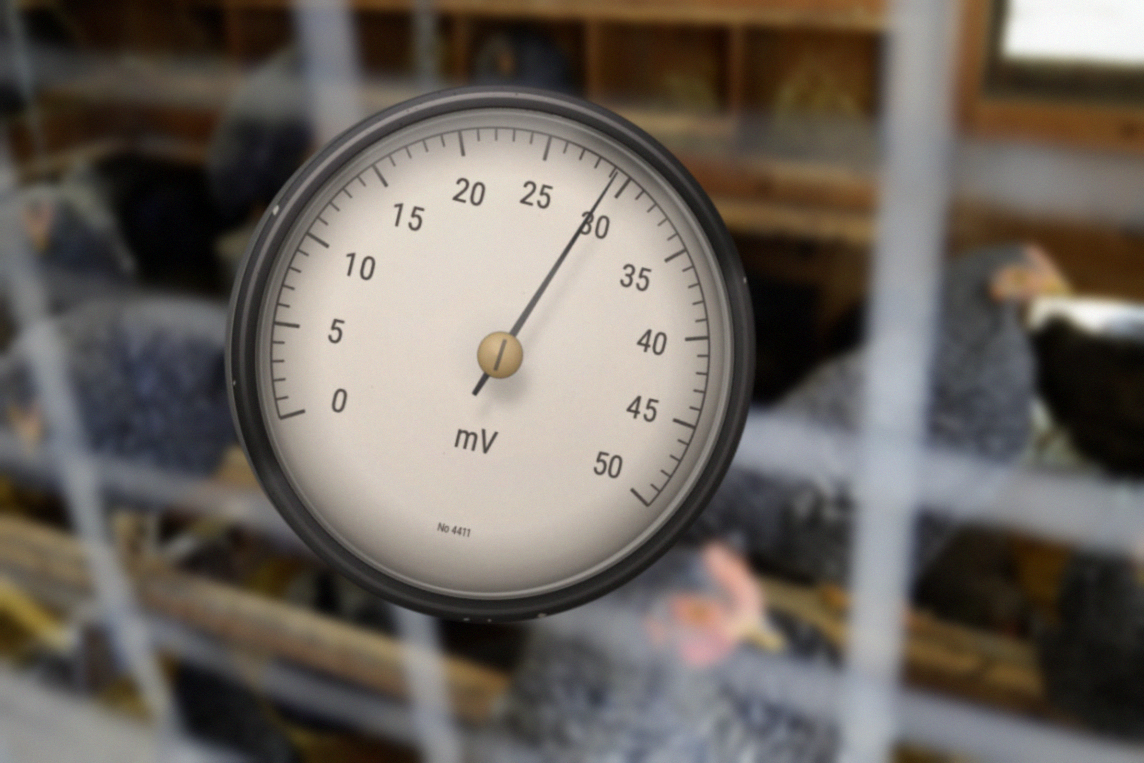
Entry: 29 mV
